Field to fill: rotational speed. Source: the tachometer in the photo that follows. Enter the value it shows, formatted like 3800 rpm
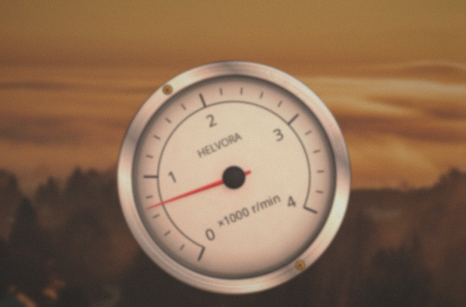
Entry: 700 rpm
